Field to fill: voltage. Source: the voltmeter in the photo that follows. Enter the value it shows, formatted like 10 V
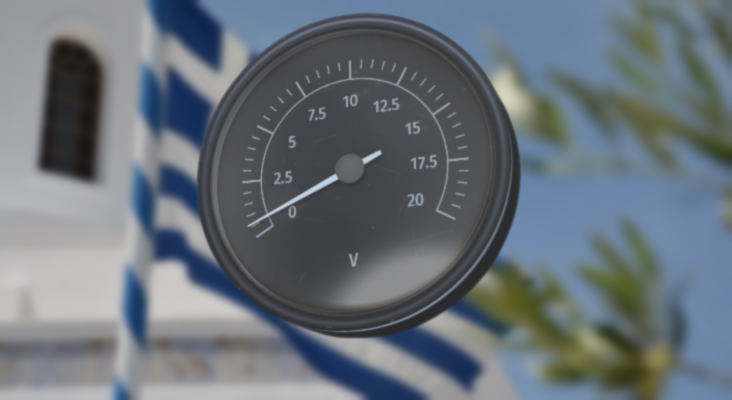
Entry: 0.5 V
